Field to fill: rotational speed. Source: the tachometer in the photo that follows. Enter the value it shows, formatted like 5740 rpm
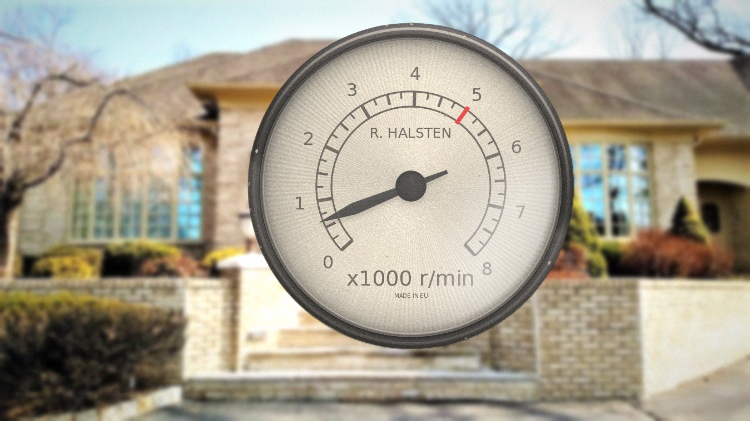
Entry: 625 rpm
